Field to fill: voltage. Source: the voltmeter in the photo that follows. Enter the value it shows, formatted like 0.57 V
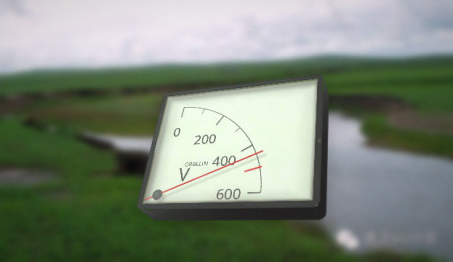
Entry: 450 V
